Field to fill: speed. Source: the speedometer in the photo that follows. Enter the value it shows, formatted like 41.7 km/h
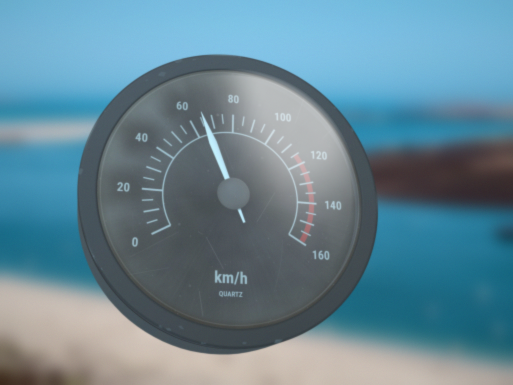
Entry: 65 km/h
